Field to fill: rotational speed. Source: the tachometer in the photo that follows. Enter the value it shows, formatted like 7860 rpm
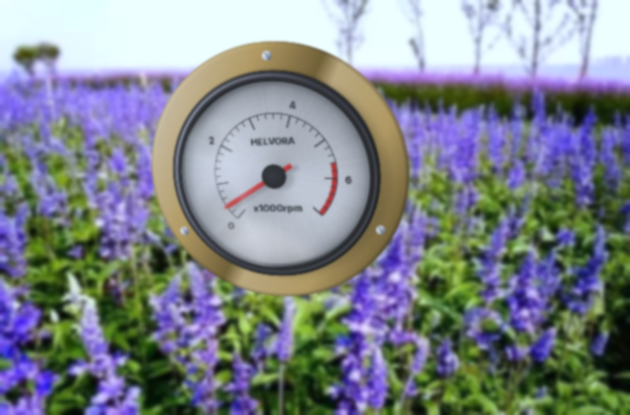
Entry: 400 rpm
